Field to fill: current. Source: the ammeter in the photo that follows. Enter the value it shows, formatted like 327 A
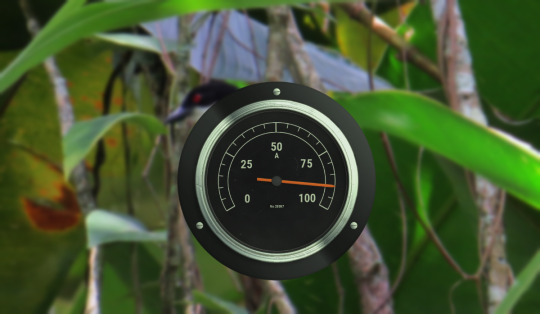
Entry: 90 A
